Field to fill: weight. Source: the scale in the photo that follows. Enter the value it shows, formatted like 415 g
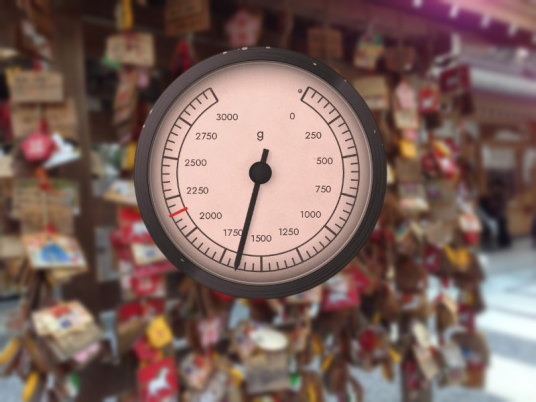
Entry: 1650 g
